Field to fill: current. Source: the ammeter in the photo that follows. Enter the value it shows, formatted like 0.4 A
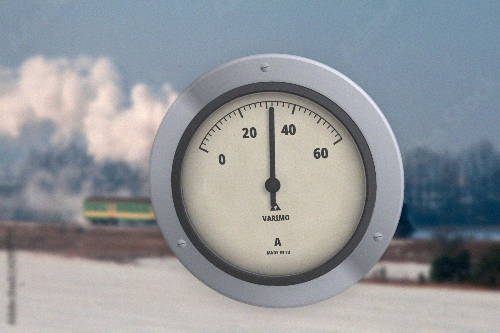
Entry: 32 A
